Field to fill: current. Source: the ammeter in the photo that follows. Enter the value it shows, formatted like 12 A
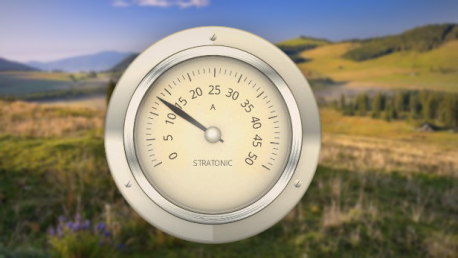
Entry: 13 A
